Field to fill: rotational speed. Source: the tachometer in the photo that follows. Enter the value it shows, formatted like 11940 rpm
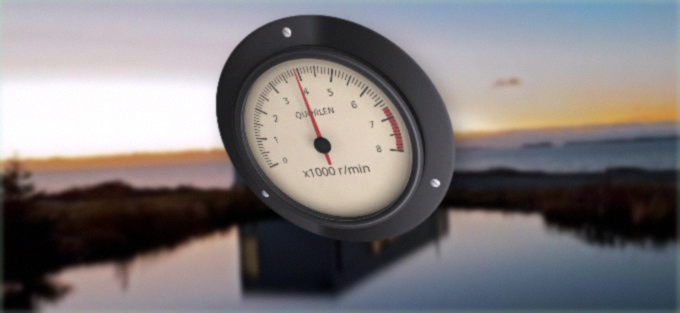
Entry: 4000 rpm
